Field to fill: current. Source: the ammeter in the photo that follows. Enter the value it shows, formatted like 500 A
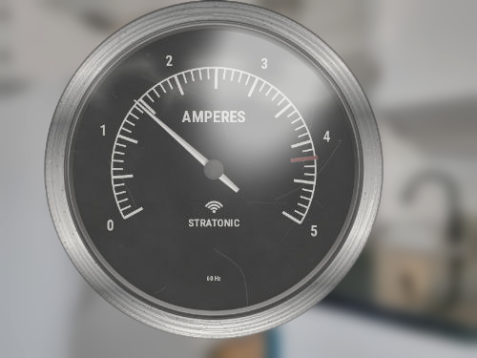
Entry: 1.45 A
